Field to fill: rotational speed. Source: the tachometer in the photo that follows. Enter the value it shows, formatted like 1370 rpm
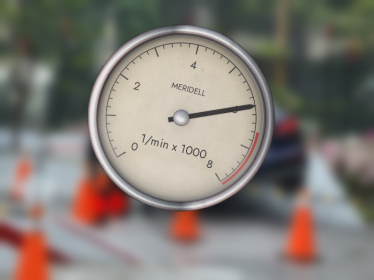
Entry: 6000 rpm
